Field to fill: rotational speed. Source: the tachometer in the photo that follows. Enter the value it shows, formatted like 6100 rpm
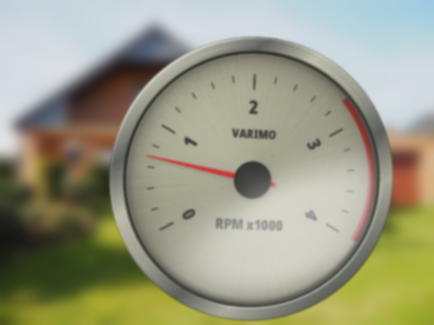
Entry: 700 rpm
